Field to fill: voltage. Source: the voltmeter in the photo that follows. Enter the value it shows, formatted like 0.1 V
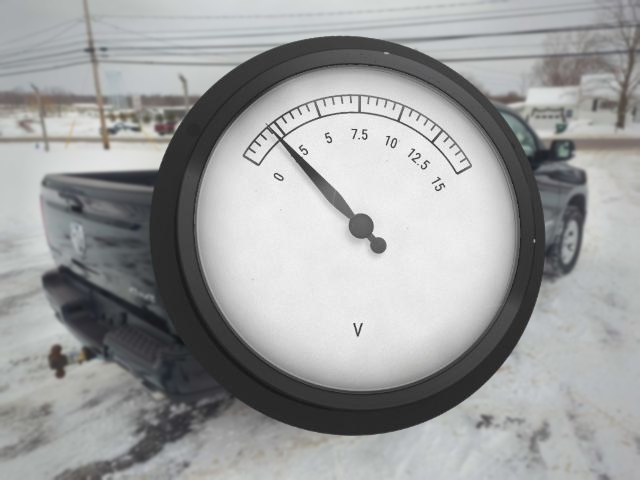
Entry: 2 V
